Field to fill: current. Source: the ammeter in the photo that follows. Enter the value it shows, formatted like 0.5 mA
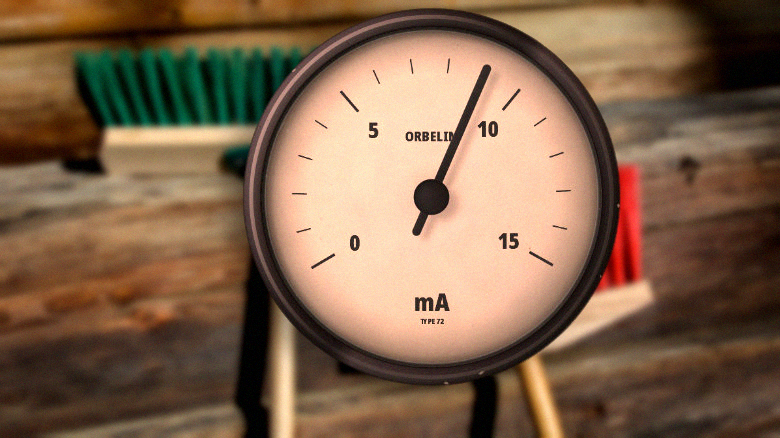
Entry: 9 mA
